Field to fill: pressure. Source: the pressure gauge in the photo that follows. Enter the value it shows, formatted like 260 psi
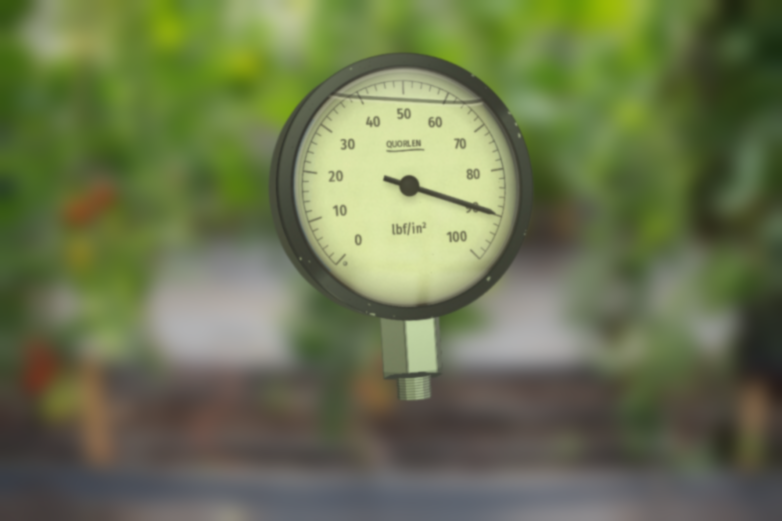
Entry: 90 psi
